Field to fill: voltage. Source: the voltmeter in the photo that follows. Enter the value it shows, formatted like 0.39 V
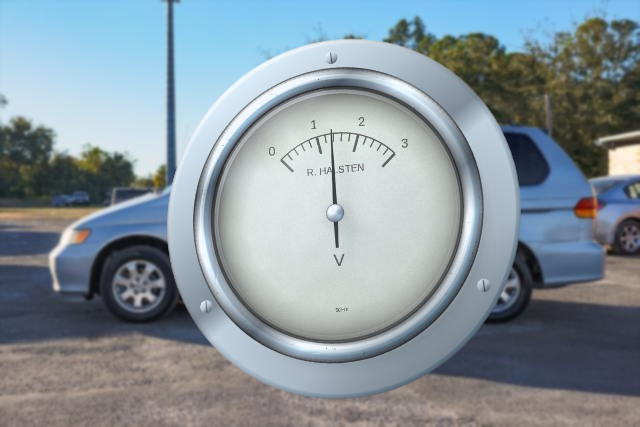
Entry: 1.4 V
